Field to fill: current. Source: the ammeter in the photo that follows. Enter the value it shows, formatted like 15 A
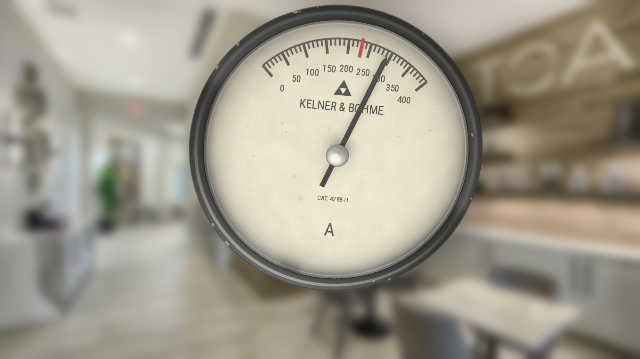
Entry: 290 A
